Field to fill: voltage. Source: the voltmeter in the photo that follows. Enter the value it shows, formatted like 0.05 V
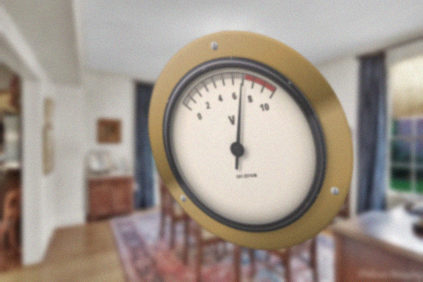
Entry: 7 V
